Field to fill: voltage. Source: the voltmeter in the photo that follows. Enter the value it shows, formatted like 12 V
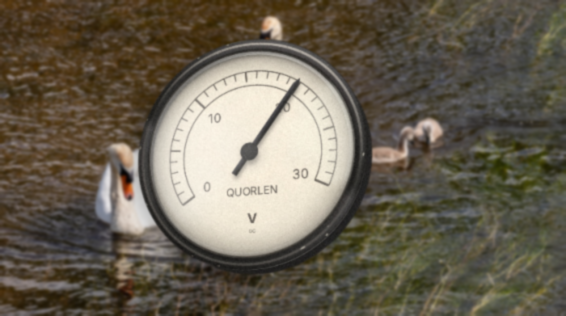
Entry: 20 V
